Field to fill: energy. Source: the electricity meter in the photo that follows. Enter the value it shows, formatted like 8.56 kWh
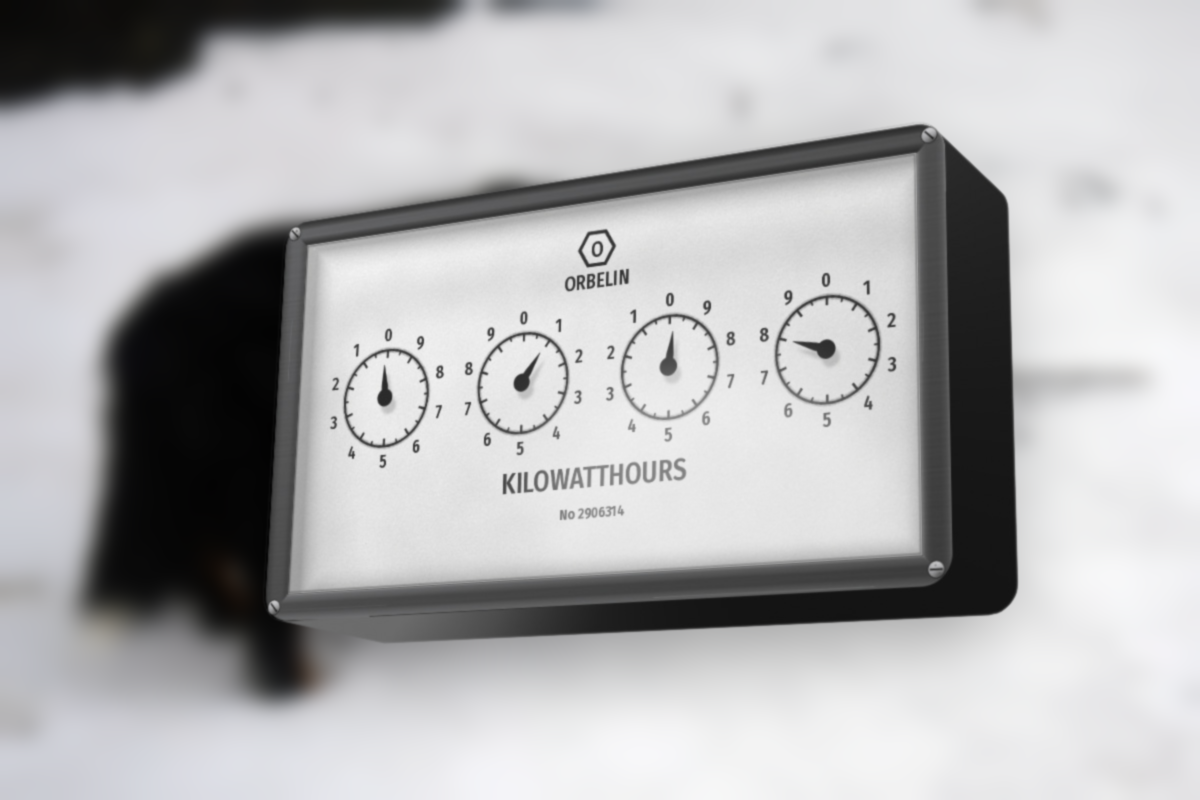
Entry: 98 kWh
